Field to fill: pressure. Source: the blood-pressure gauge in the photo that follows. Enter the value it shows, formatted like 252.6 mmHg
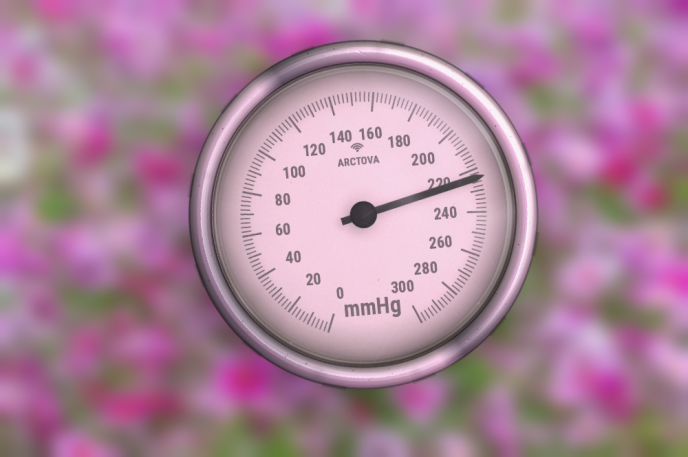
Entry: 224 mmHg
